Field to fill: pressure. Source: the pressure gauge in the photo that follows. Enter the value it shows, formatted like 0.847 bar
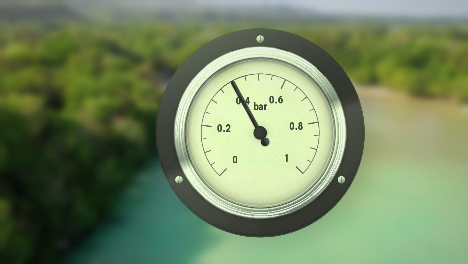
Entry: 0.4 bar
